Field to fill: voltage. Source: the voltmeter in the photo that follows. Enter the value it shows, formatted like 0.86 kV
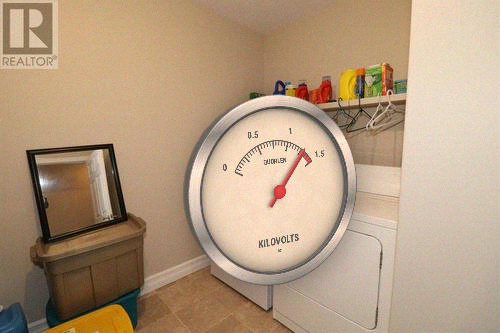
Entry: 1.25 kV
